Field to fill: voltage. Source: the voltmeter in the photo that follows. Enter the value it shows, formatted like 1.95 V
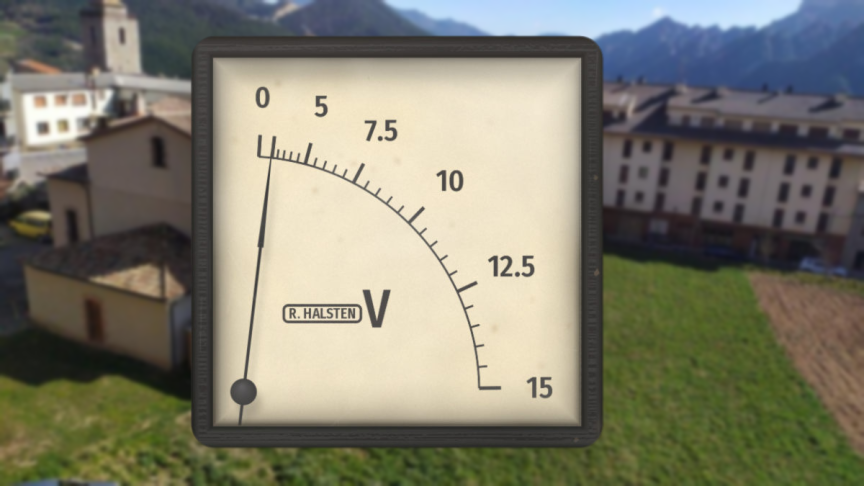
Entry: 2.5 V
